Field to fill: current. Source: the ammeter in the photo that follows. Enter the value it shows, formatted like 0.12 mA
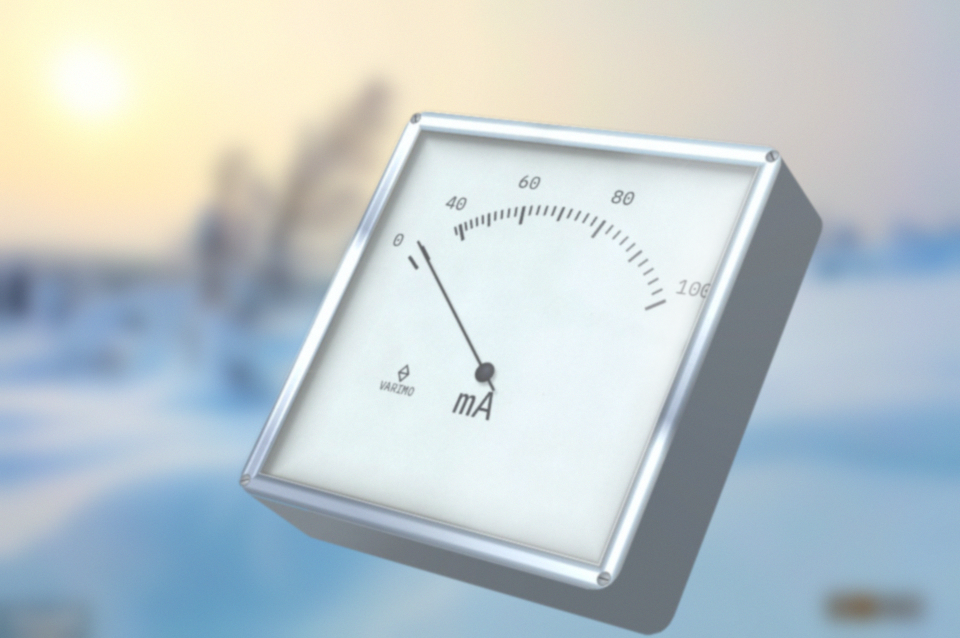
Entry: 20 mA
